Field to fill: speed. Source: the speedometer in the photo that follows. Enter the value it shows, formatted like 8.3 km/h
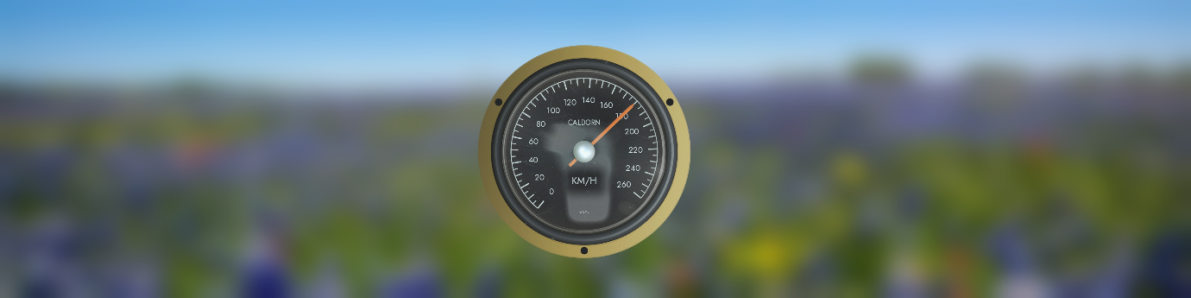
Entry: 180 km/h
